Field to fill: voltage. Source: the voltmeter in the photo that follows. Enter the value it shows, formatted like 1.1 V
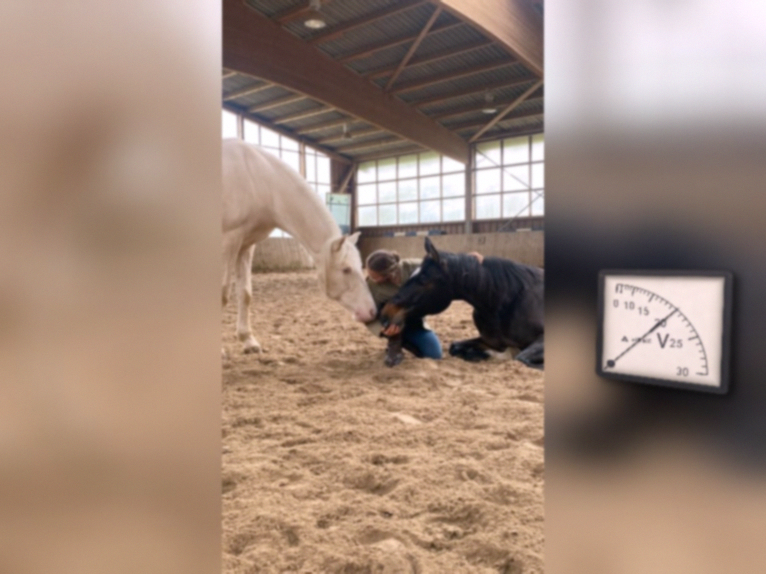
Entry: 20 V
